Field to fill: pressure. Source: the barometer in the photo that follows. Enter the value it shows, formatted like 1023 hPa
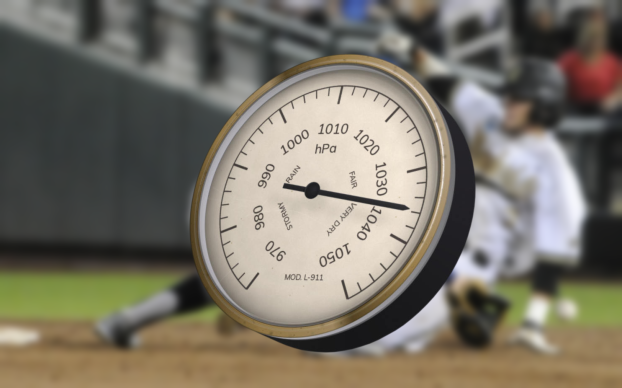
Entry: 1036 hPa
